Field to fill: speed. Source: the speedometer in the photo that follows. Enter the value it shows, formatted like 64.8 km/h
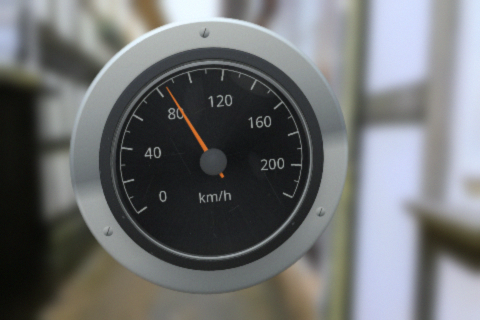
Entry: 85 km/h
